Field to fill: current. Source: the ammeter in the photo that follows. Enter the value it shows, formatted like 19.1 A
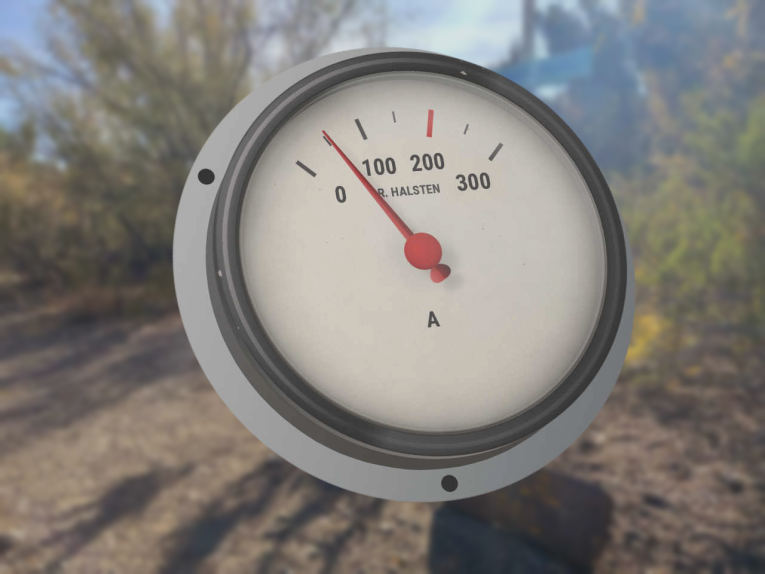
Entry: 50 A
